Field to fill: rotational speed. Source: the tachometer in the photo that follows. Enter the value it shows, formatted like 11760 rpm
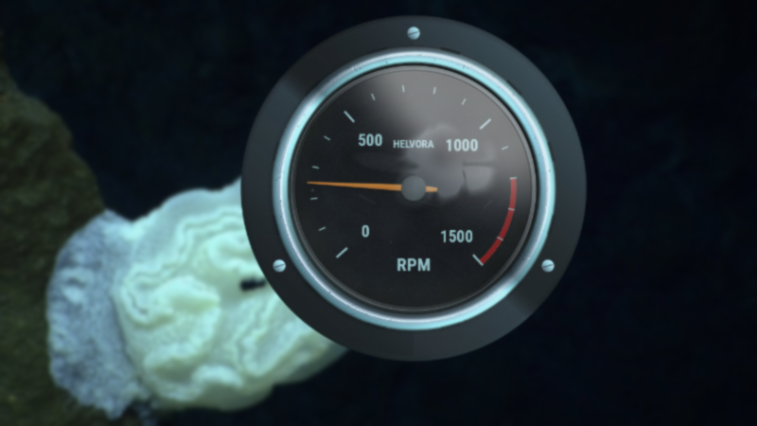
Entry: 250 rpm
